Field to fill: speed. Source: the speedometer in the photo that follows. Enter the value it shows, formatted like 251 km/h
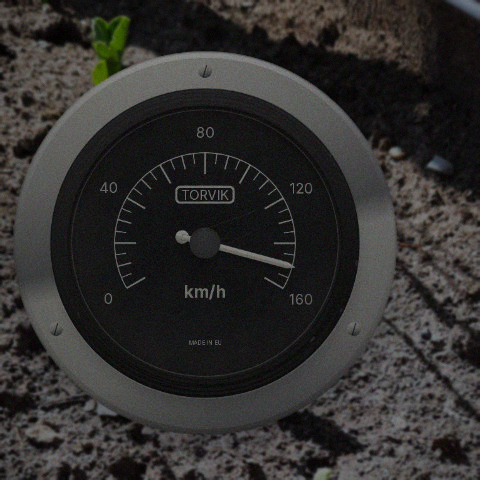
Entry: 150 km/h
